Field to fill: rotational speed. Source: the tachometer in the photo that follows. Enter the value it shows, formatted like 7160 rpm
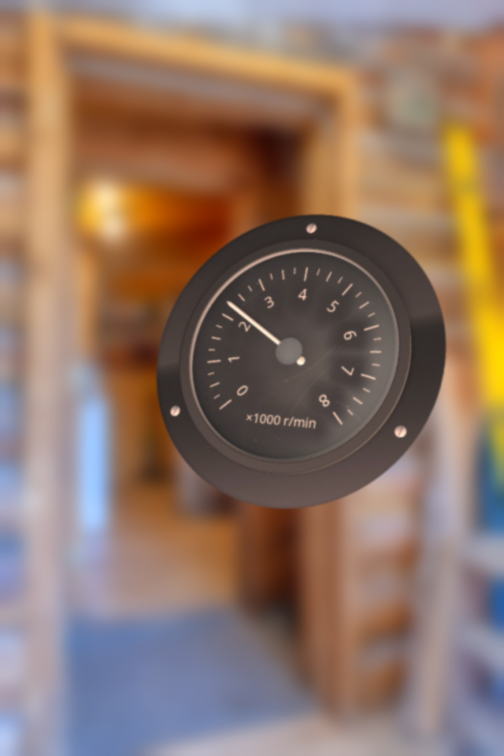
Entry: 2250 rpm
